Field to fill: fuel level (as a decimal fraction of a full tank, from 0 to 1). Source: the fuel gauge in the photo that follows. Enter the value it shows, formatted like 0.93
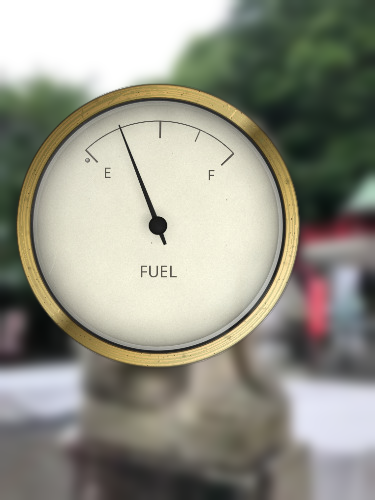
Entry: 0.25
